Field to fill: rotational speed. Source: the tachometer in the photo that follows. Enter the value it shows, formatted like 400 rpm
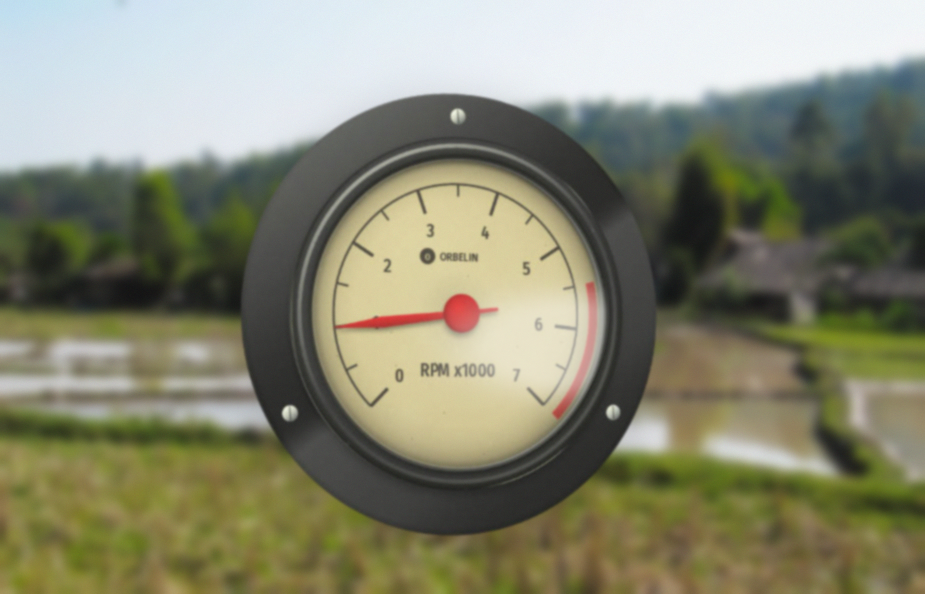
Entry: 1000 rpm
